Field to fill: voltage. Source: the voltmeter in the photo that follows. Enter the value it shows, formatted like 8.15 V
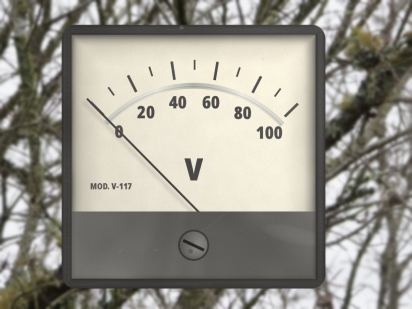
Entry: 0 V
